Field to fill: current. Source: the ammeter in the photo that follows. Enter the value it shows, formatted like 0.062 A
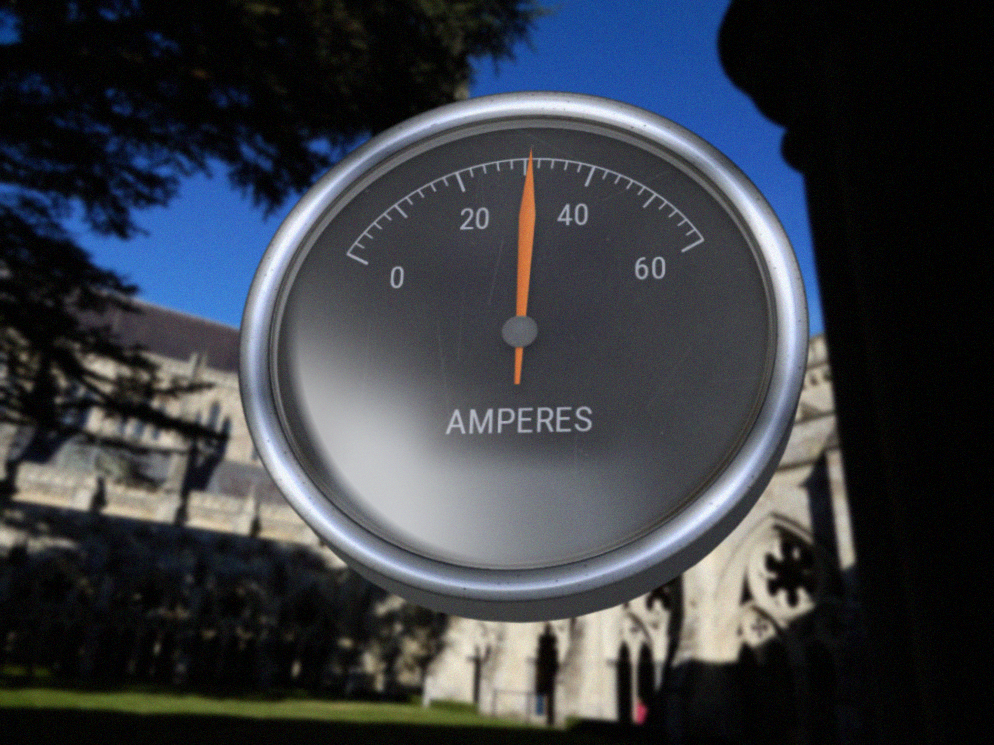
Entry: 31 A
